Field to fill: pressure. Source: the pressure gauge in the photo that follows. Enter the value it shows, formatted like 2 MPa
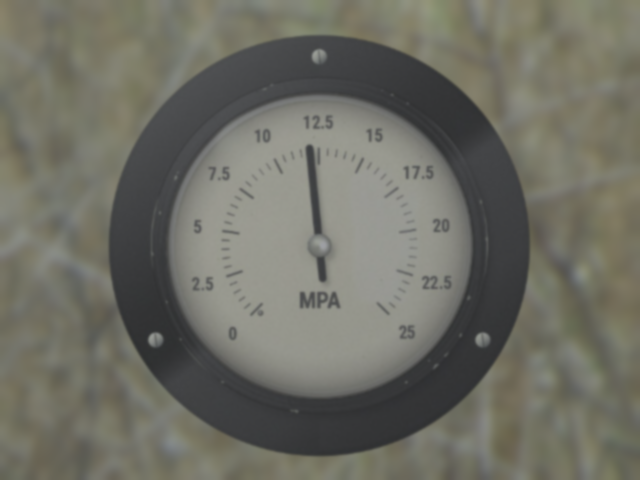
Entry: 12 MPa
